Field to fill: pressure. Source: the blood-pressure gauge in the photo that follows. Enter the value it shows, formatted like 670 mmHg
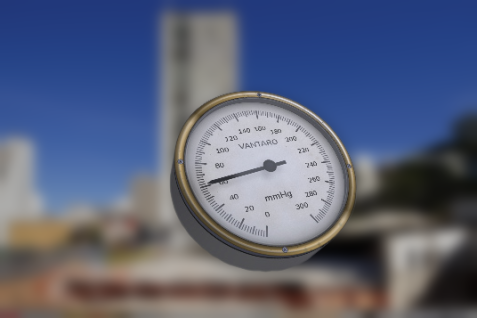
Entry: 60 mmHg
